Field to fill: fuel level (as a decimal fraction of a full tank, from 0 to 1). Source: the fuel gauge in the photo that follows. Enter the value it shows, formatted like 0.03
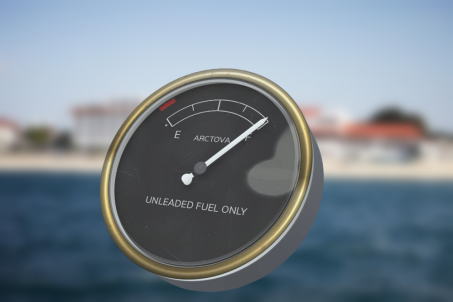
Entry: 1
